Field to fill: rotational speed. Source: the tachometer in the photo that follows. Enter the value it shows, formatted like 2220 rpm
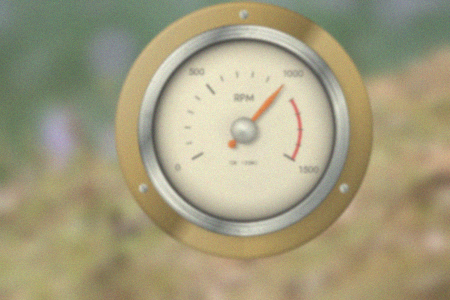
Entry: 1000 rpm
